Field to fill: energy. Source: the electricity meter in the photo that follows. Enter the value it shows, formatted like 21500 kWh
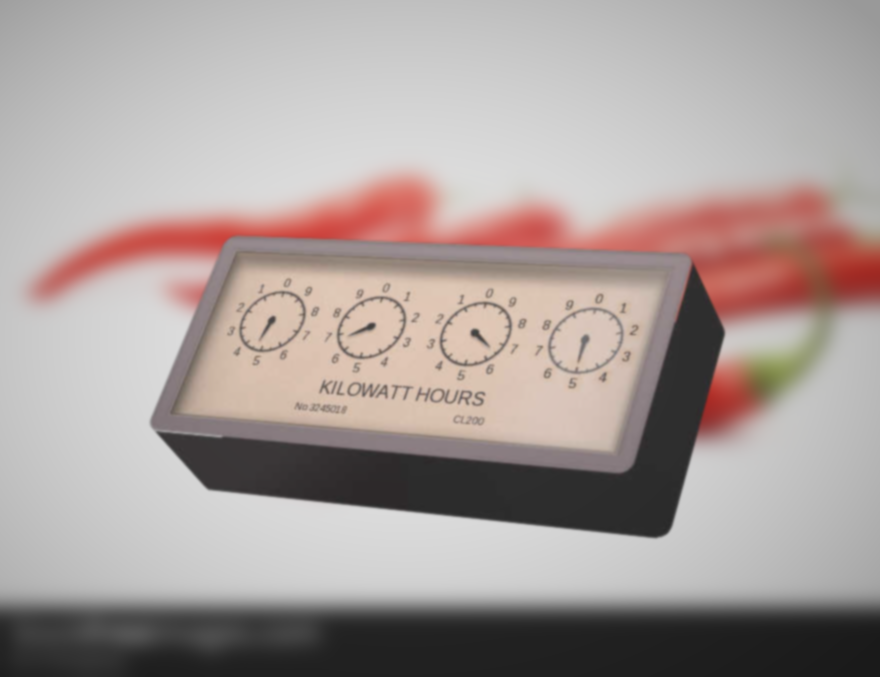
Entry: 4665 kWh
